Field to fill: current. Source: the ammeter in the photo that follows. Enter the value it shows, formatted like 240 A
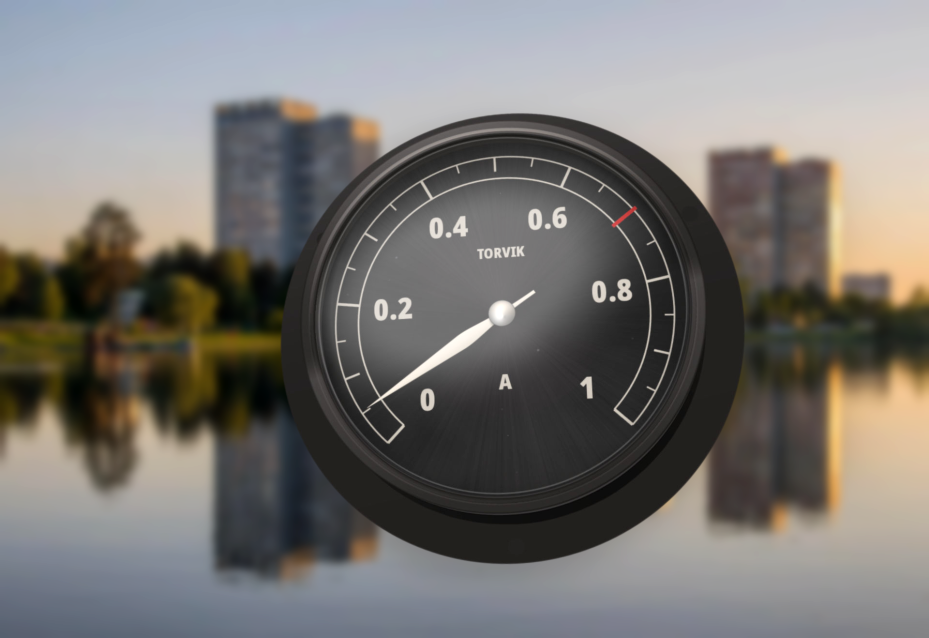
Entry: 0.05 A
